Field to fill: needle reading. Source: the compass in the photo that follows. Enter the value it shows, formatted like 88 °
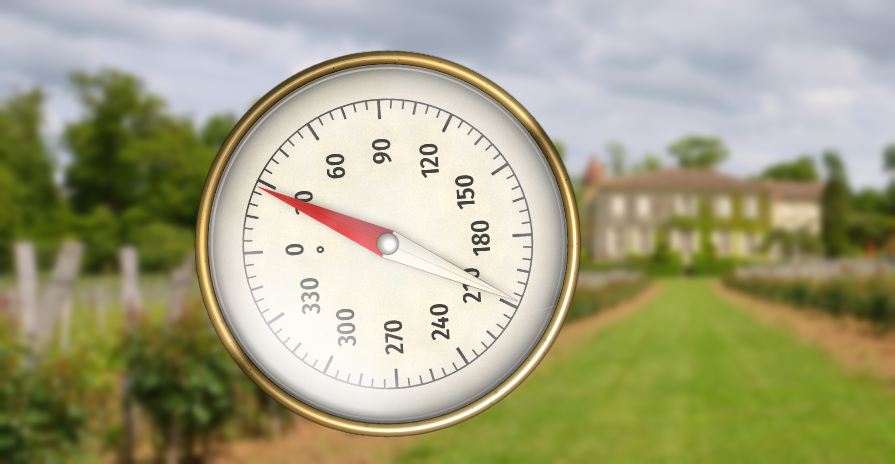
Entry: 27.5 °
